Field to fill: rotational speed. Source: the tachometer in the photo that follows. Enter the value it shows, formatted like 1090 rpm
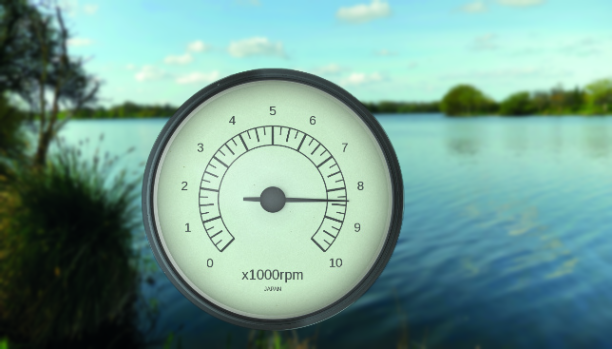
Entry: 8375 rpm
